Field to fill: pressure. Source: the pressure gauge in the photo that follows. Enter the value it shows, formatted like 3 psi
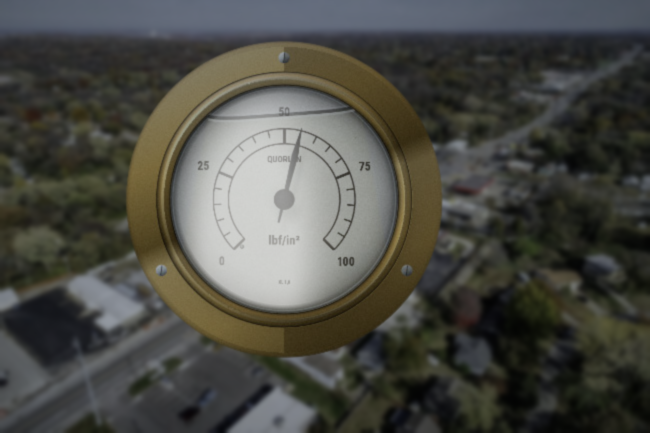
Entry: 55 psi
